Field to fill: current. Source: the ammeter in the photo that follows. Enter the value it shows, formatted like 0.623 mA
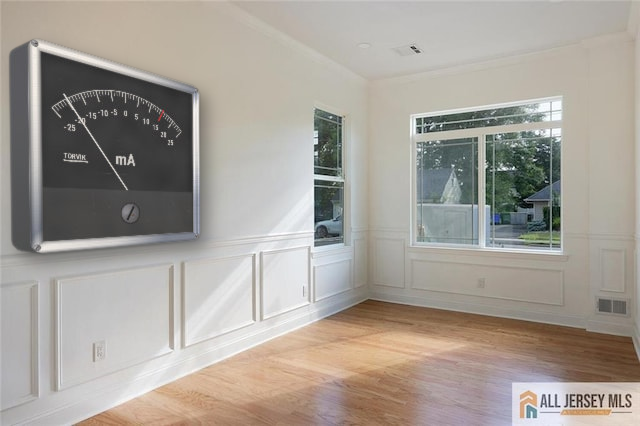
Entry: -20 mA
